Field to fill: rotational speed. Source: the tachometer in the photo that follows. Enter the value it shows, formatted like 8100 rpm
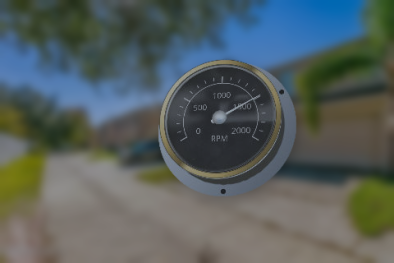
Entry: 1500 rpm
